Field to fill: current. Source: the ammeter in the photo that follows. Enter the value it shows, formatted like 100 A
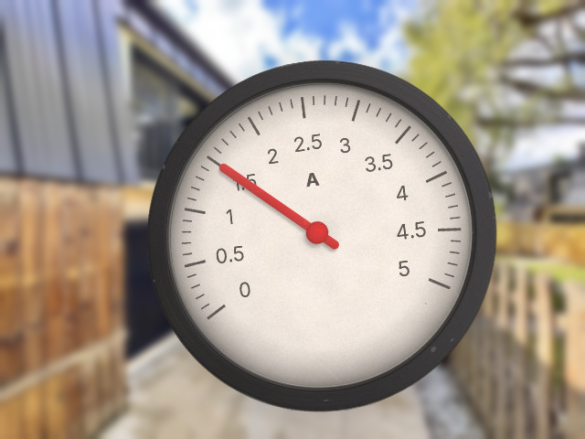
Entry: 1.5 A
